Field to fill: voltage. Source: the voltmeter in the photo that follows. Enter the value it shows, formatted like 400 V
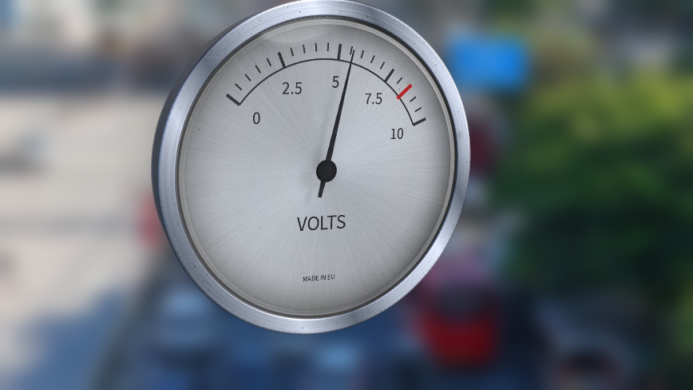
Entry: 5.5 V
